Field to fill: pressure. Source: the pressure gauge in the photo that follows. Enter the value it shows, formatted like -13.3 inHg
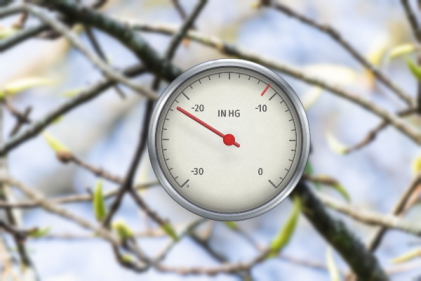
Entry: -21.5 inHg
